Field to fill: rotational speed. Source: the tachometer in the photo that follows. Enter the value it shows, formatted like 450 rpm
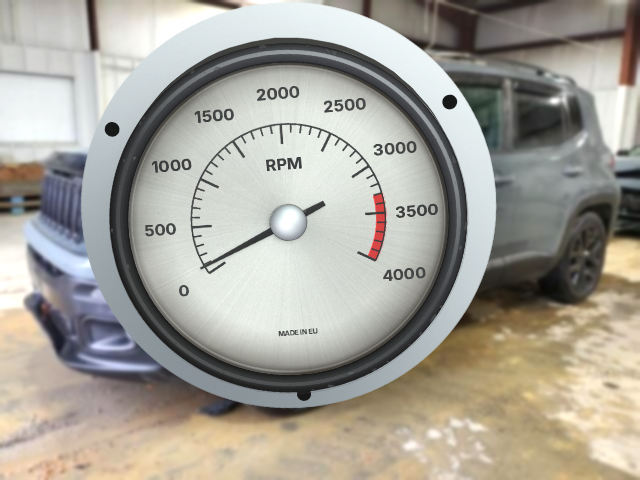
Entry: 100 rpm
